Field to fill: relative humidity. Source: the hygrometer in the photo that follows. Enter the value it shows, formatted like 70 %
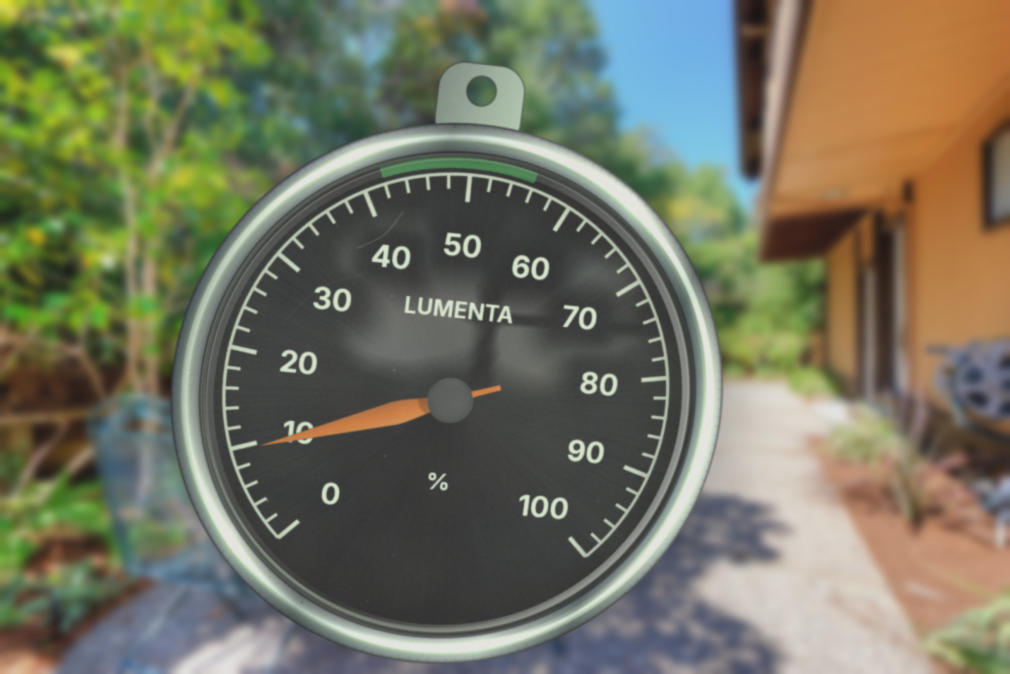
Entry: 10 %
